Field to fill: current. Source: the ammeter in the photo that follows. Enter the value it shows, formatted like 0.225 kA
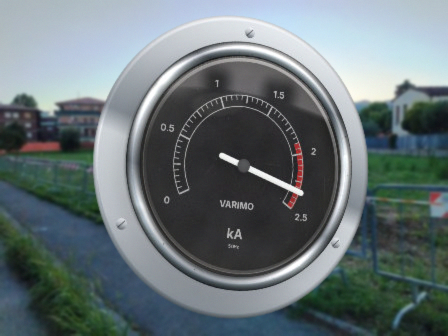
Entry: 2.35 kA
